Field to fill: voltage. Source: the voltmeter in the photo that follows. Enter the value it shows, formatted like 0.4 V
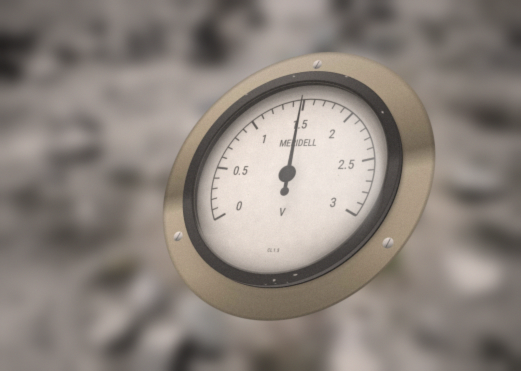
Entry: 1.5 V
